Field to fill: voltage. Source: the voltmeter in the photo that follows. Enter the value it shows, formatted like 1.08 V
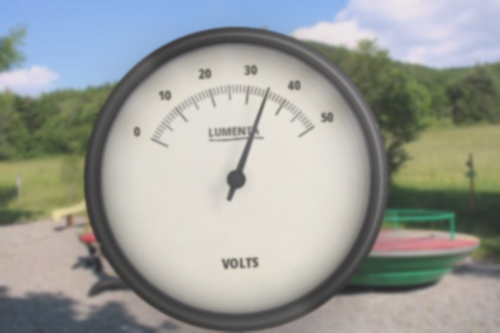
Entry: 35 V
